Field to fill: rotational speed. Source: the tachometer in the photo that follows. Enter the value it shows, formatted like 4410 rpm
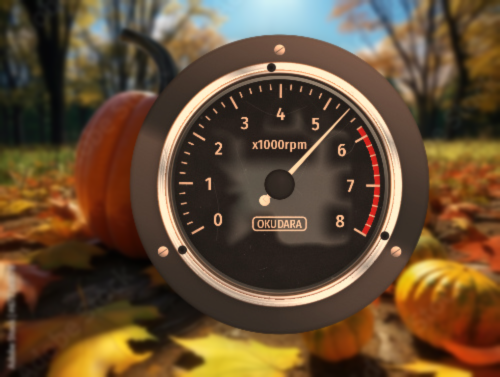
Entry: 5400 rpm
